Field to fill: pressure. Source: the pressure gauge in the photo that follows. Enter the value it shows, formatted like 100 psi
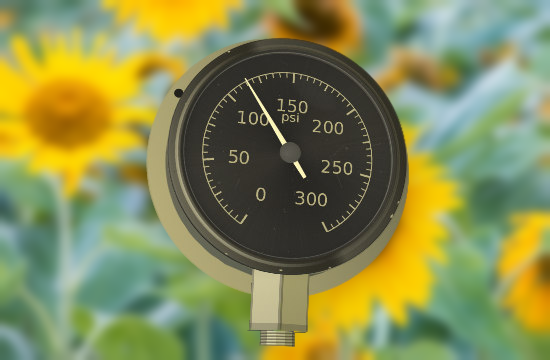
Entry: 115 psi
